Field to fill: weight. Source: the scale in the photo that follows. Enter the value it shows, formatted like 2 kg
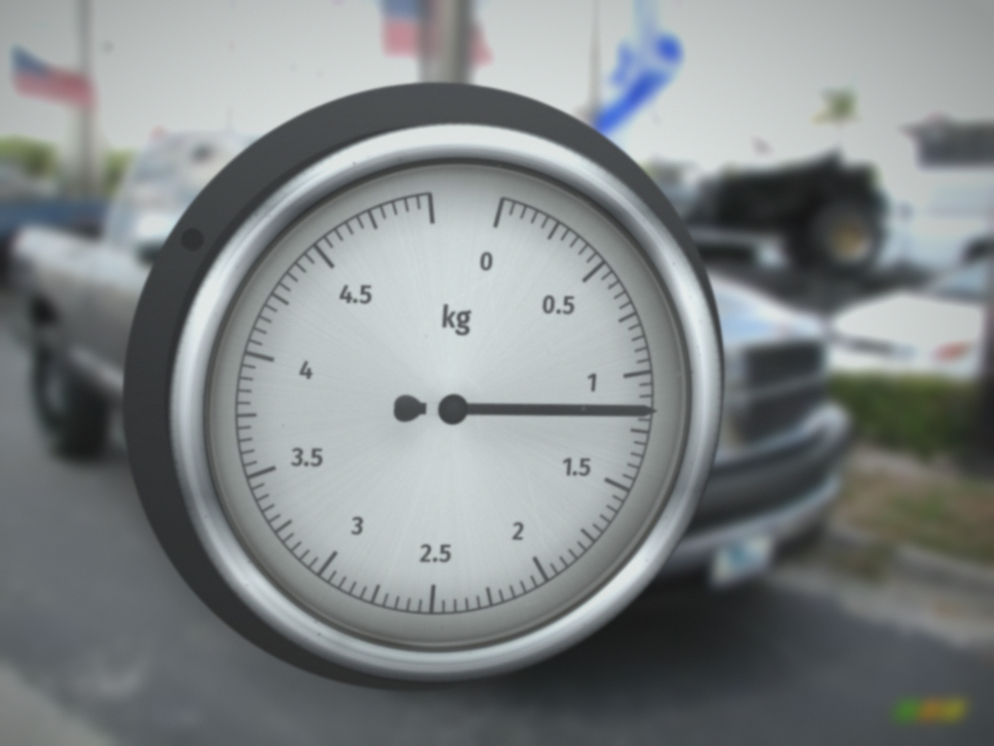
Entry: 1.15 kg
